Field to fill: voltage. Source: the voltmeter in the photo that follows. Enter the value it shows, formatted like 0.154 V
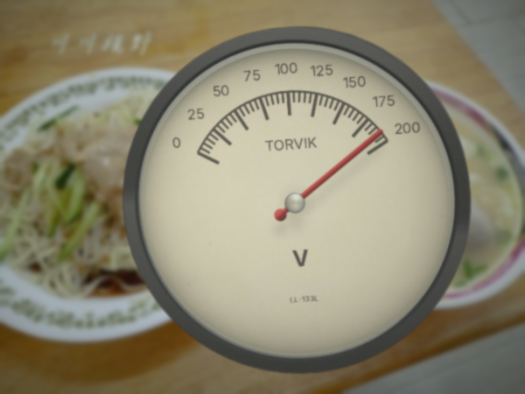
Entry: 190 V
